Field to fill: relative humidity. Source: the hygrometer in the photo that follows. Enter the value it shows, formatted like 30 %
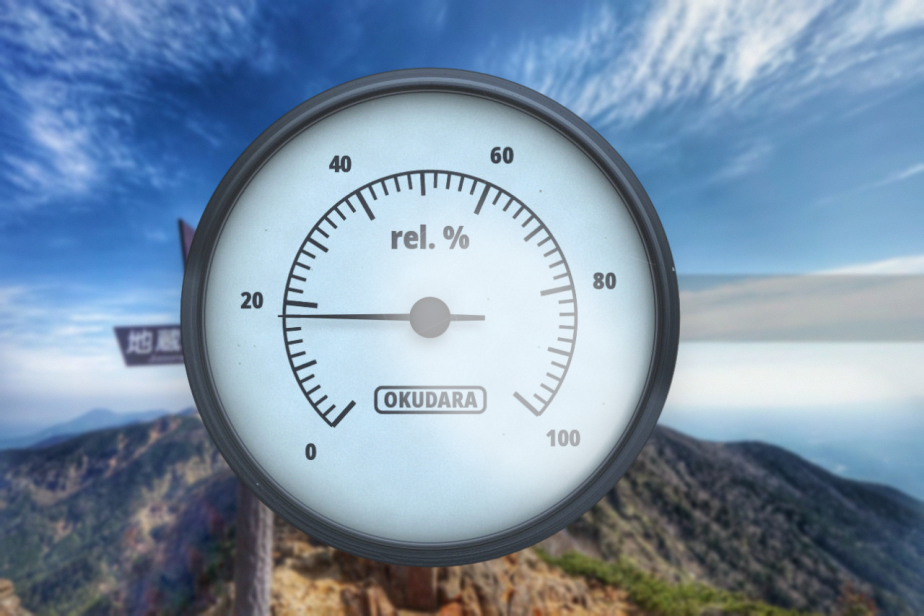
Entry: 18 %
